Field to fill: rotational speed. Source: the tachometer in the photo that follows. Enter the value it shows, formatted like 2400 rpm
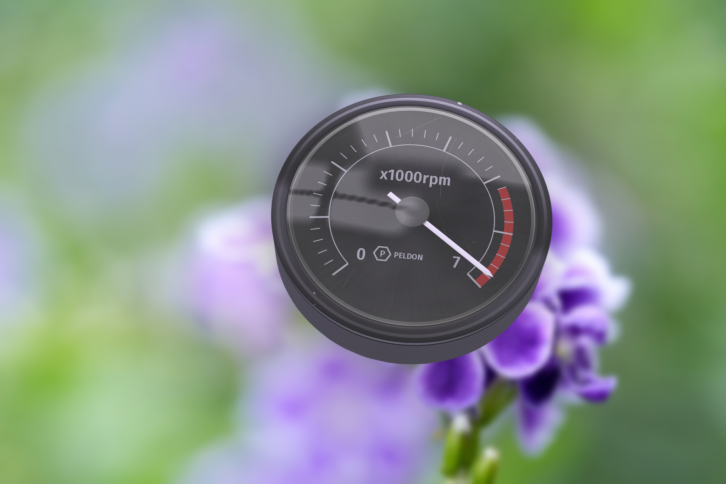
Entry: 6800 rpm
